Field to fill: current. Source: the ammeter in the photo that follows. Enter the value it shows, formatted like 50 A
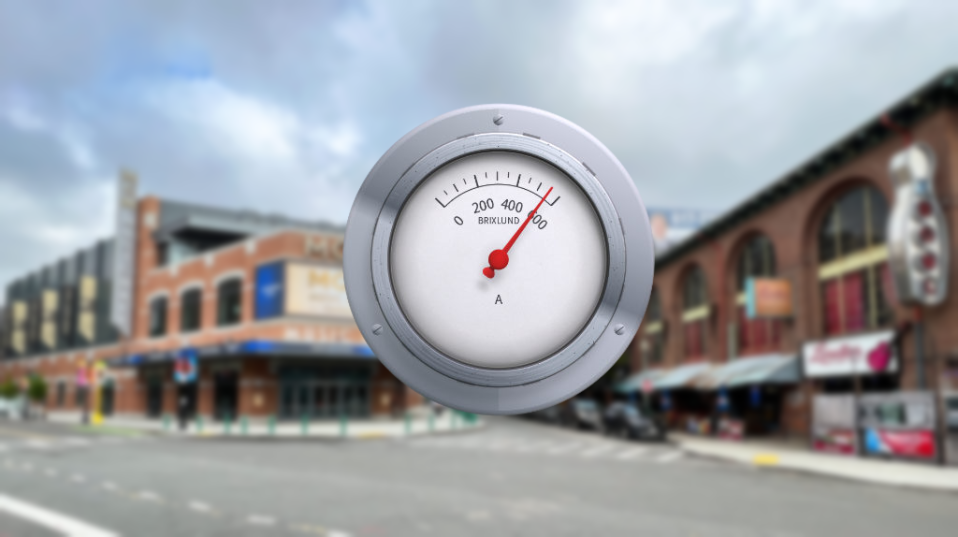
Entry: 550 A
